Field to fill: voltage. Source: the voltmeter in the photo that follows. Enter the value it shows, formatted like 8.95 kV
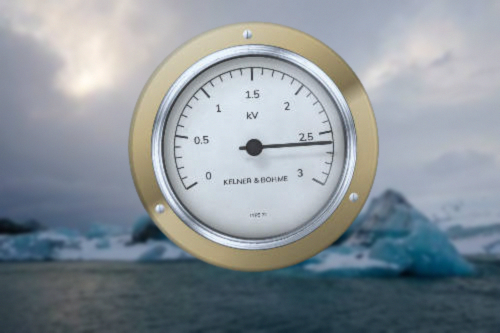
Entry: 2.6 kV
